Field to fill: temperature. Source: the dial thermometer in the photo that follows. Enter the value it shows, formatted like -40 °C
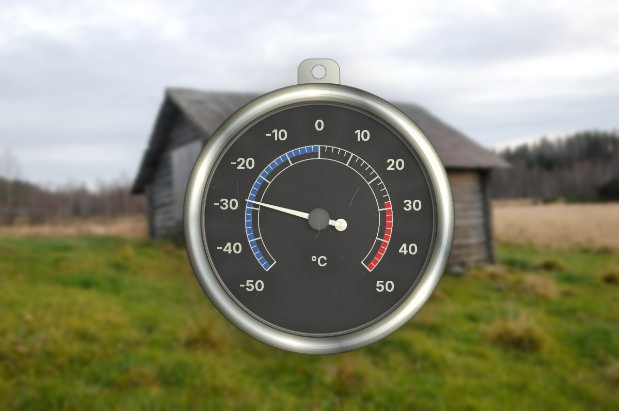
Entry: -28 °C
